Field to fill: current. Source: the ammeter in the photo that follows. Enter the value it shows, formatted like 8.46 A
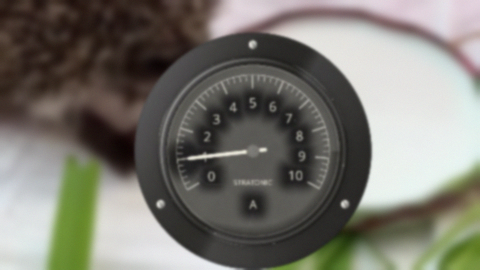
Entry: 1 A
